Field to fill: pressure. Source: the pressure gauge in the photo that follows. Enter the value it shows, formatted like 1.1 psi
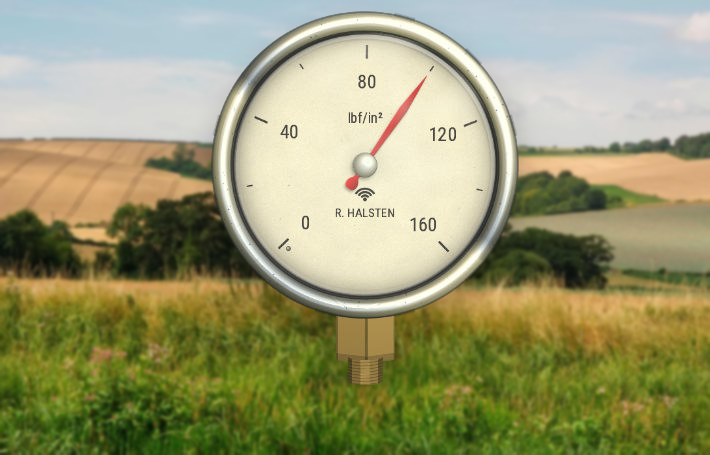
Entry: 100 psi
